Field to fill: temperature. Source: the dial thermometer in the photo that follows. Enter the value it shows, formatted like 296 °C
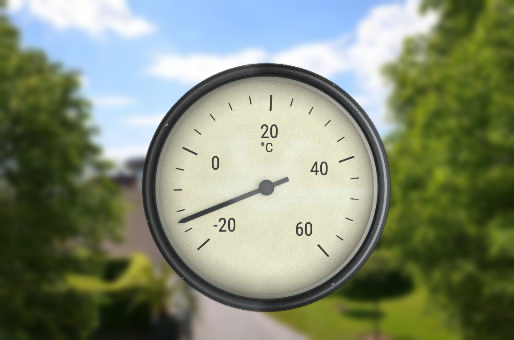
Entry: -14 °C
